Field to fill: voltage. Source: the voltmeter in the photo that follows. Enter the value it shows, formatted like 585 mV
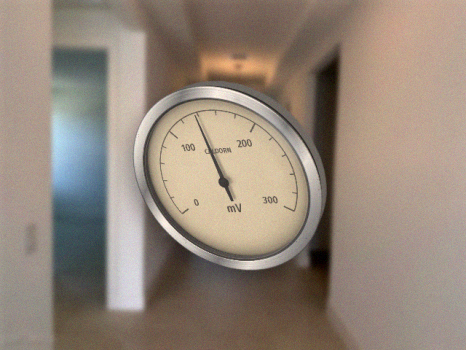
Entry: 140 mV
